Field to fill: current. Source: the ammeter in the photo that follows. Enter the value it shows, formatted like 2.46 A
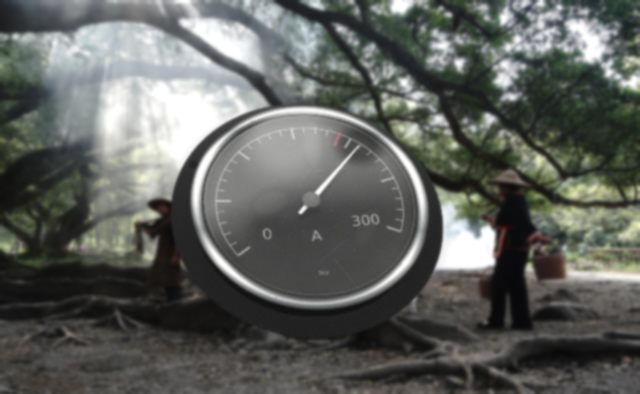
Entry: 210 A
